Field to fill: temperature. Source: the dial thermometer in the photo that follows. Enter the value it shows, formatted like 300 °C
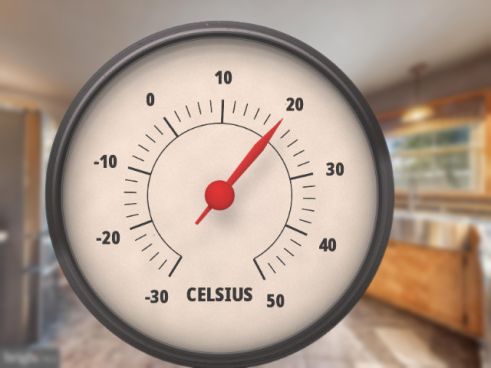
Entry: 20 °C
